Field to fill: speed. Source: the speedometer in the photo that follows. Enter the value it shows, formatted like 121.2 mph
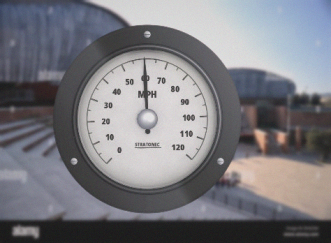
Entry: 60 mph
